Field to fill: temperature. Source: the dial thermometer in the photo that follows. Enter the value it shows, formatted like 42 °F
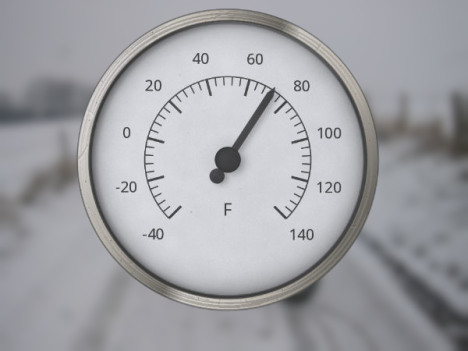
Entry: 72 °F
